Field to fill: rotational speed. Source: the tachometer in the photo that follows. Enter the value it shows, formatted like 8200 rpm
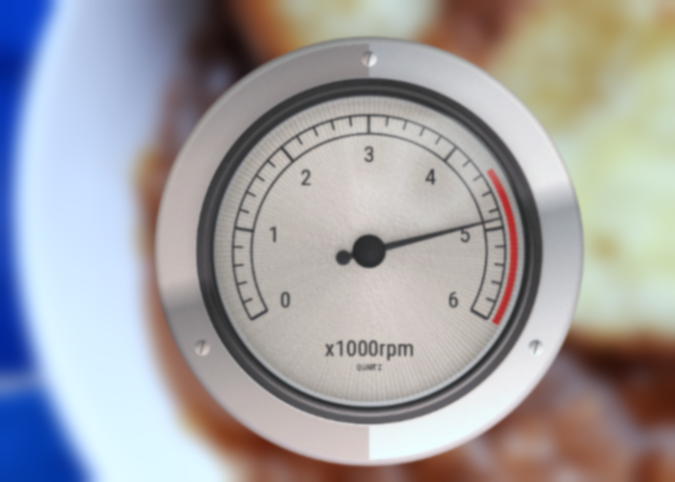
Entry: 4900 rpm
